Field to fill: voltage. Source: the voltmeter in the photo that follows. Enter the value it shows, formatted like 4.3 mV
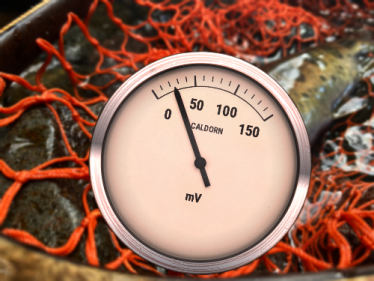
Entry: 25 mV
